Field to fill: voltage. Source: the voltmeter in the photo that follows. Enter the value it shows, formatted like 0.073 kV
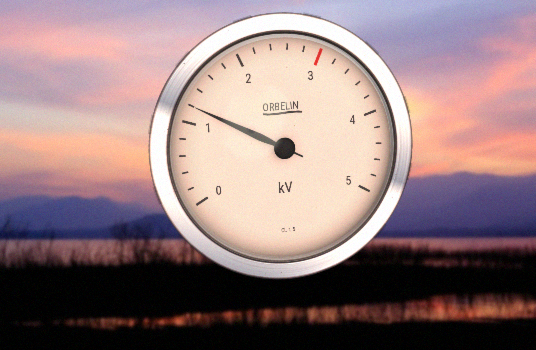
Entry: 1.2 kV
